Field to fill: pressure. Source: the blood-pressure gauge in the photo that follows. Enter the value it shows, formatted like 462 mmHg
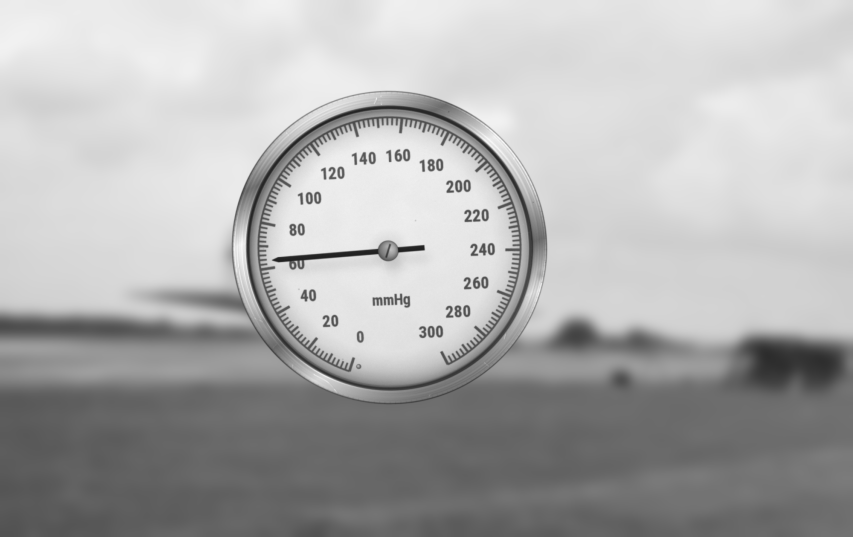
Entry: 64 mmHg
